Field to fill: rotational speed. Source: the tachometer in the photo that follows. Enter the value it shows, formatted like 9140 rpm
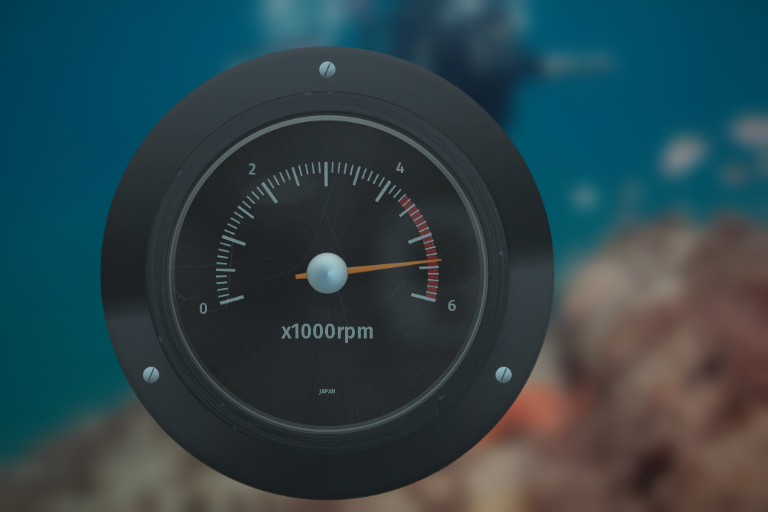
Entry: 5400 rpm
